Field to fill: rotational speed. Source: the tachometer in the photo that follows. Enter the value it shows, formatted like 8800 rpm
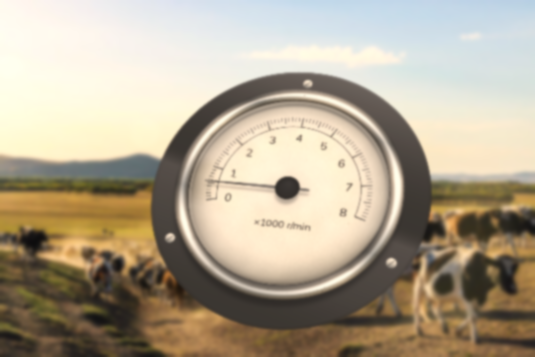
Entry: 500 rpm
